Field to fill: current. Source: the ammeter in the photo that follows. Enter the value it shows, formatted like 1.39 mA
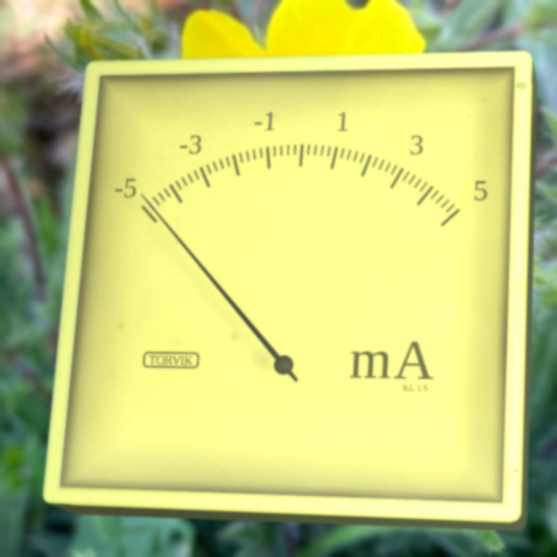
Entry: -4.8 mA
